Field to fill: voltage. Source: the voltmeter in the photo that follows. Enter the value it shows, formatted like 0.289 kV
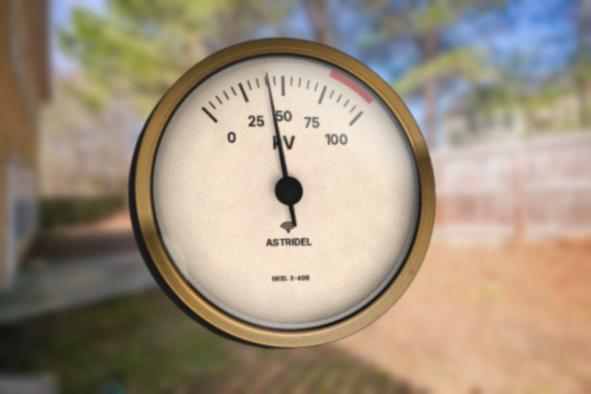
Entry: 40 kV
